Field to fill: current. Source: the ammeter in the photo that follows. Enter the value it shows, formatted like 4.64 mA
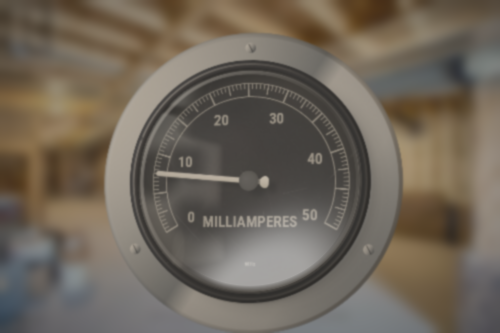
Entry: 7.5 mA
